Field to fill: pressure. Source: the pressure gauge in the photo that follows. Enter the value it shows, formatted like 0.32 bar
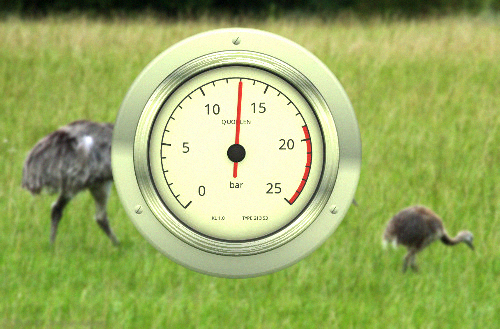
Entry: 13 bar
